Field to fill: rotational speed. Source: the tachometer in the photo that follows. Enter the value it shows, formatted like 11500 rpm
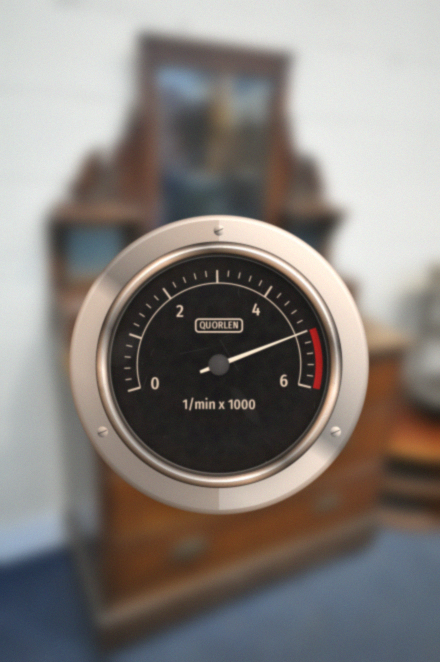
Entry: 5000 rpm
